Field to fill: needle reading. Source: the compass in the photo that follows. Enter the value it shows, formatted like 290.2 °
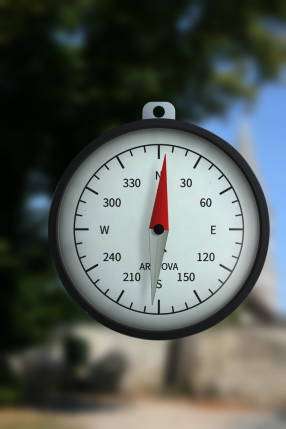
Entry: 5 °
